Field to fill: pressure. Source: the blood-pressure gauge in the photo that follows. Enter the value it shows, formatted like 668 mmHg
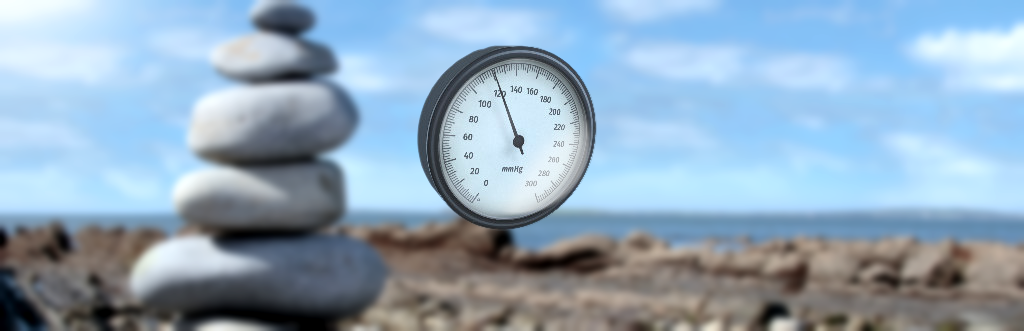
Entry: 120 mmHg
